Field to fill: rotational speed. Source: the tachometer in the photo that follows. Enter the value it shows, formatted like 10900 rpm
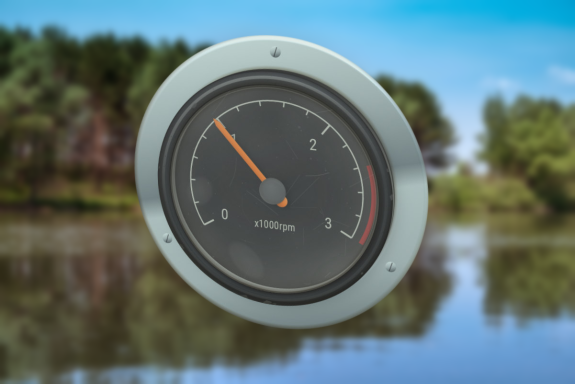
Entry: 1000 rpm
